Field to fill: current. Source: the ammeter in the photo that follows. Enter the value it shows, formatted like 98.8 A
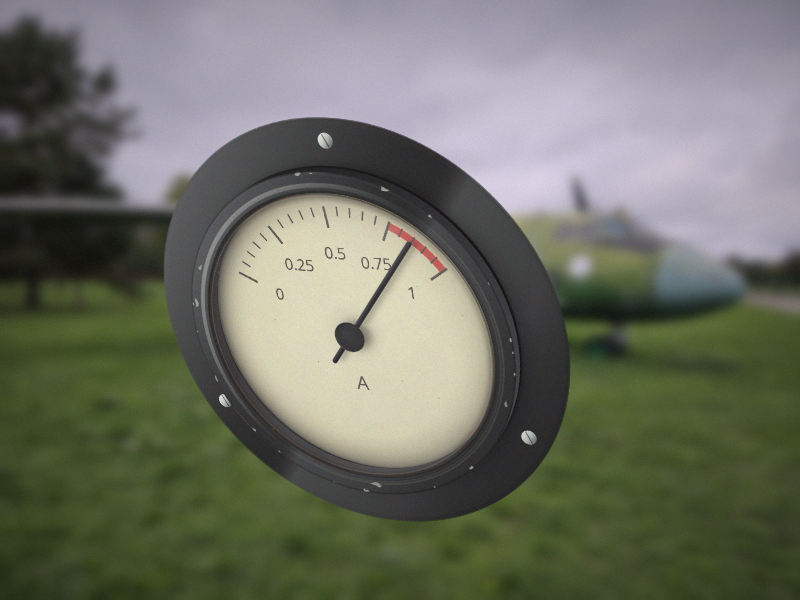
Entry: 0.85 A
